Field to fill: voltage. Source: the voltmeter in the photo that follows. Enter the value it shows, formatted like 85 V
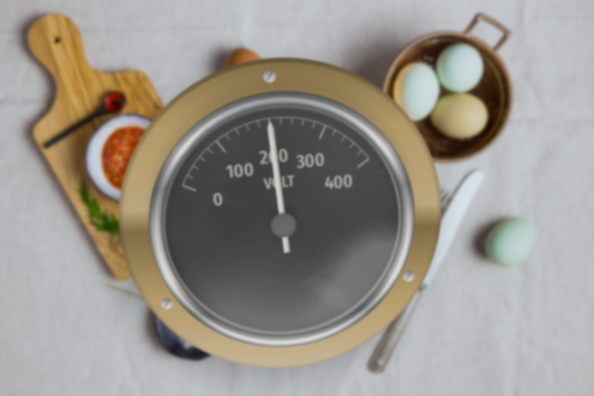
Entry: 200 V
